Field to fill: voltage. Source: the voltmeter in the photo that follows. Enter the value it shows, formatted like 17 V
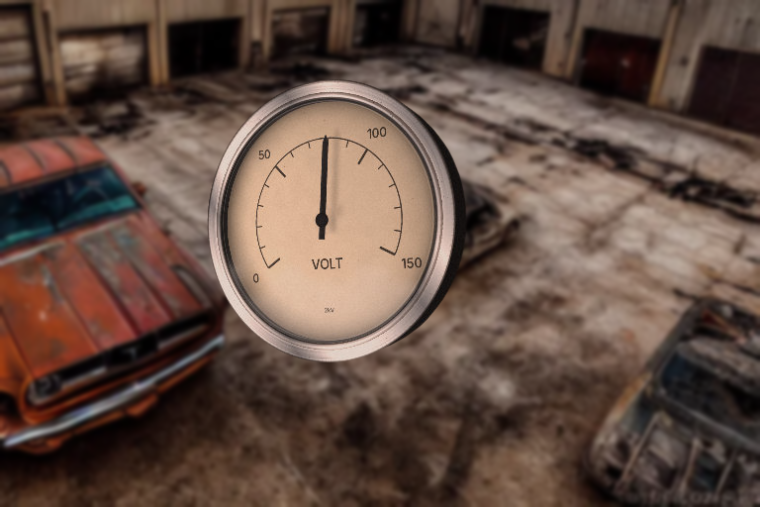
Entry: 80 V
